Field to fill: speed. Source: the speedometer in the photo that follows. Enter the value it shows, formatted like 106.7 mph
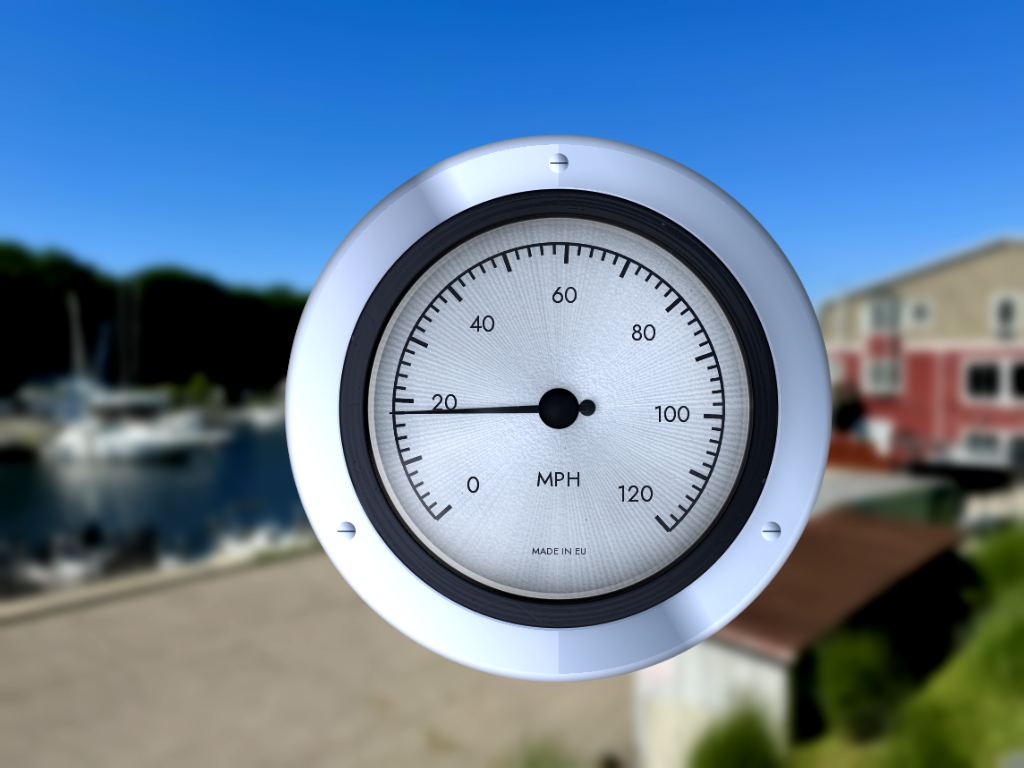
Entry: 18 mph
